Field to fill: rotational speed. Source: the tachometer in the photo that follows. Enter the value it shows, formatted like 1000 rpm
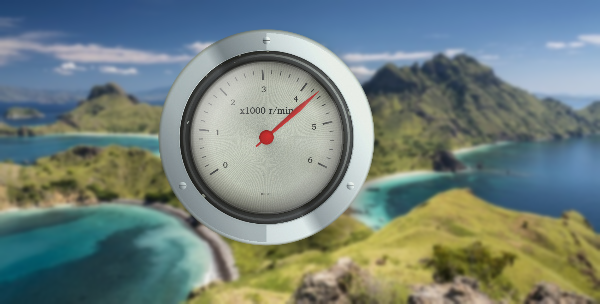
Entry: 4300 rpm
